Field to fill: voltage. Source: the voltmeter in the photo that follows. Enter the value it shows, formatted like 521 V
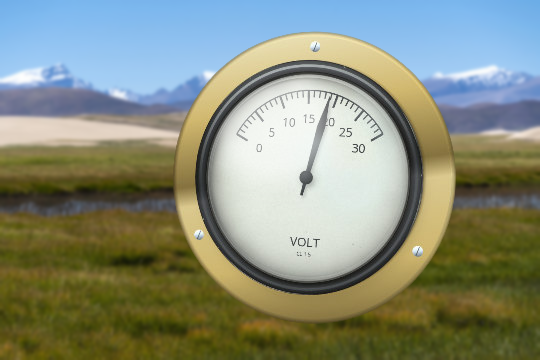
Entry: 19 V
